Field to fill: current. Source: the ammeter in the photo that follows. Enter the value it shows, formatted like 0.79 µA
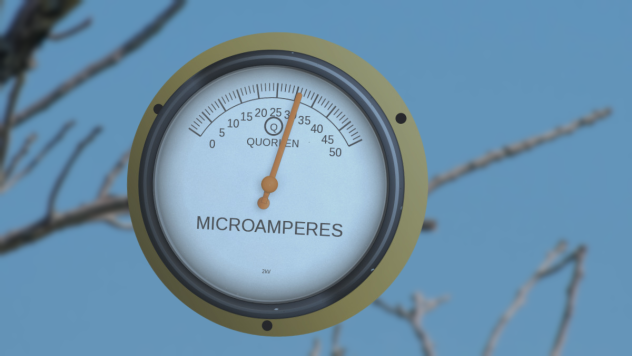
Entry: 31 µA
